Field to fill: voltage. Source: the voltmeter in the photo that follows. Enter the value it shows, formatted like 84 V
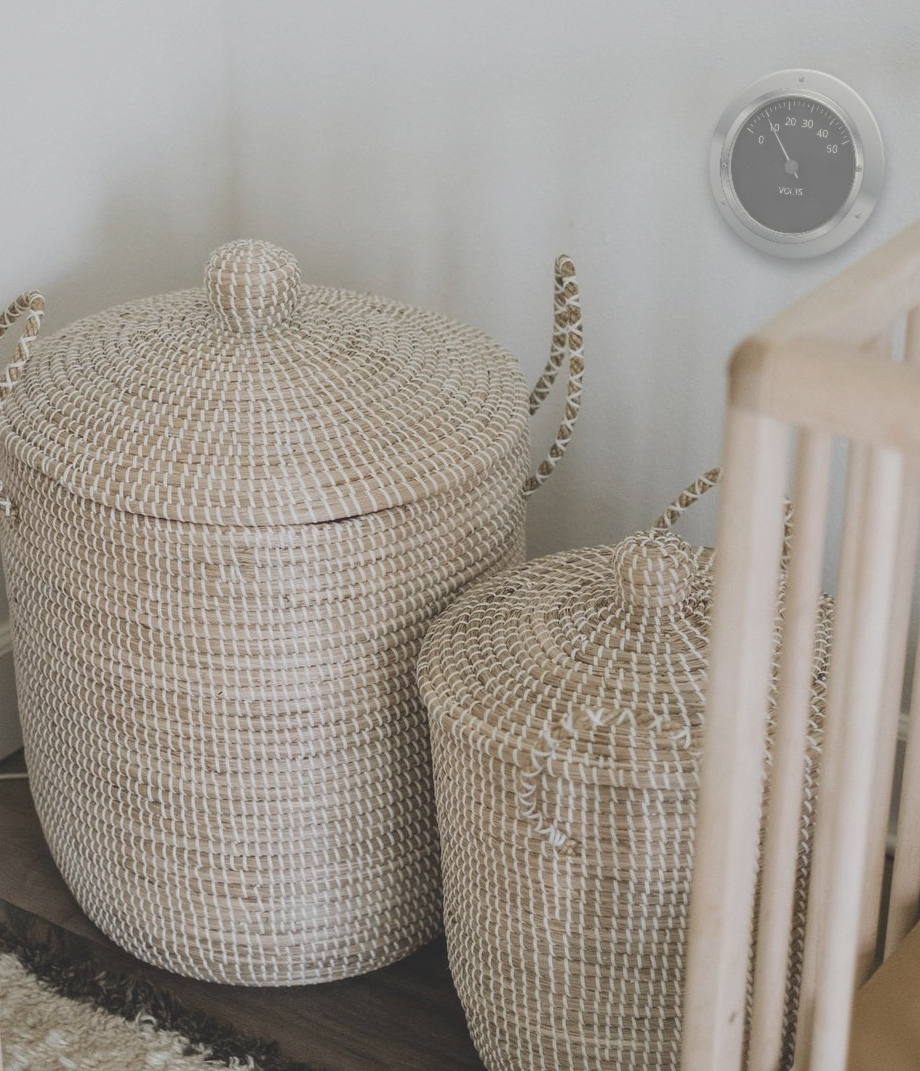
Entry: 10 V
